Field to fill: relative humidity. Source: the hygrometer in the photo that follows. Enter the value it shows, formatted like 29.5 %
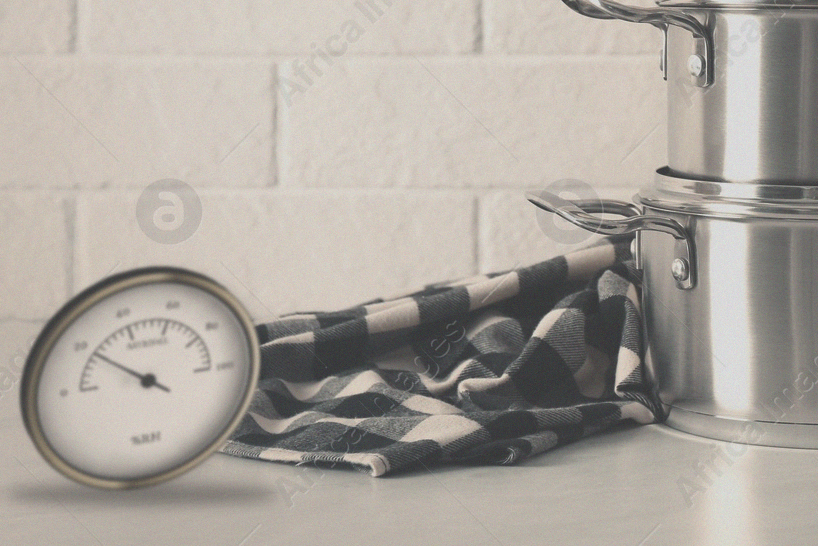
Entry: 20 %
